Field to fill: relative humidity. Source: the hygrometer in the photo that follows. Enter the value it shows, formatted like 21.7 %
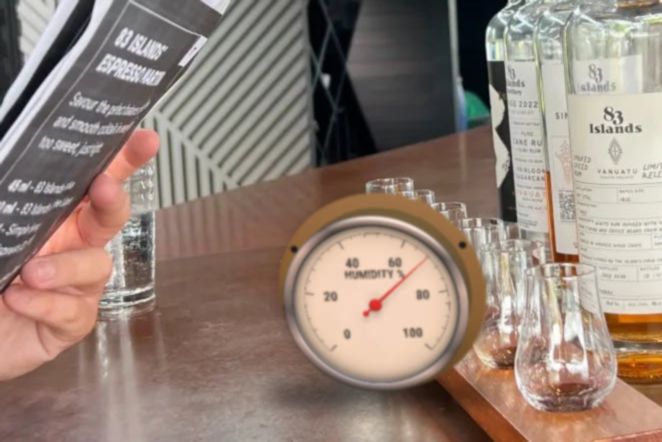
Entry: 68 %
